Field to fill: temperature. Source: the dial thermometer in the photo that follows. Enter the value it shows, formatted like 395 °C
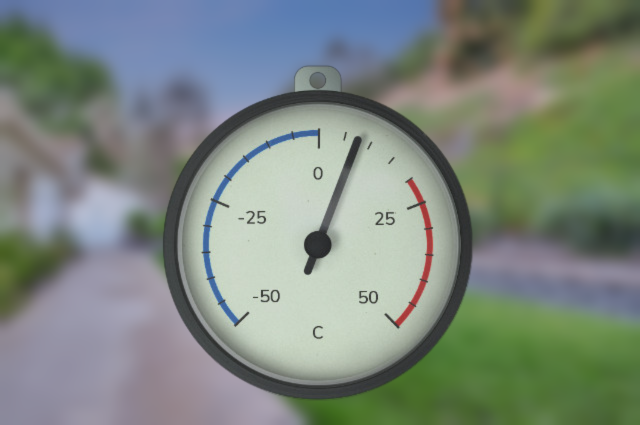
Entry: 7.5 °C
